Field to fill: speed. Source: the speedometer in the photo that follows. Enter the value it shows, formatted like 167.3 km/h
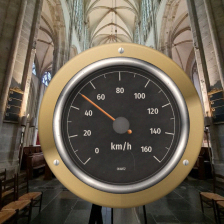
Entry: 50 km/h
